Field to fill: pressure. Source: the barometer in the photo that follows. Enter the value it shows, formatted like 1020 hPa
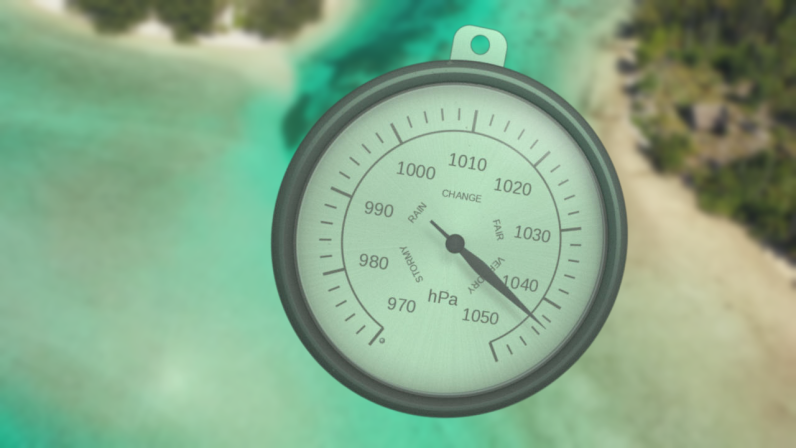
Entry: 1043 hPa
